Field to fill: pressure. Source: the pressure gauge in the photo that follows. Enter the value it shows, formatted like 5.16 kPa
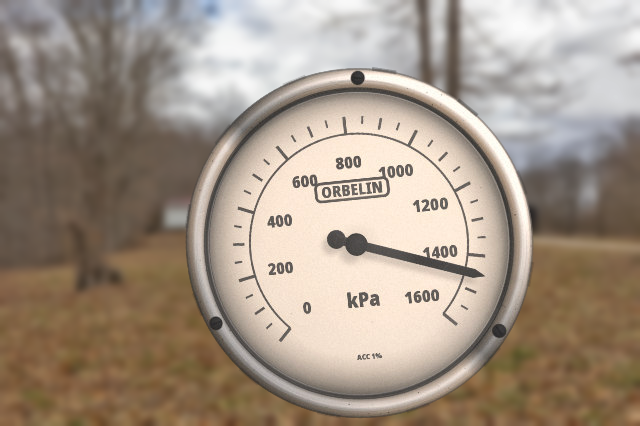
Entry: 1450 kPa
